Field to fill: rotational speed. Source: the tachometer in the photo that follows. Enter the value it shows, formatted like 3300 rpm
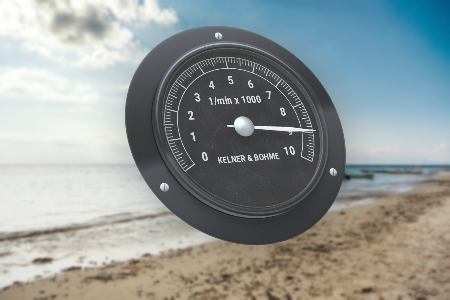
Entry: 9000 rpm
